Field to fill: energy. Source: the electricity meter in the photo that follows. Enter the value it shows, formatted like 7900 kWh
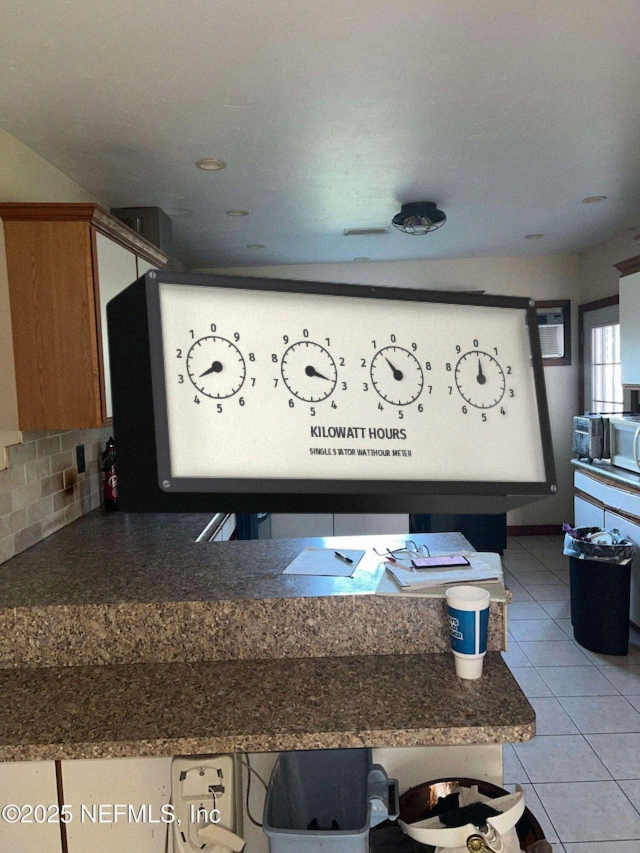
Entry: 3310 kWh
